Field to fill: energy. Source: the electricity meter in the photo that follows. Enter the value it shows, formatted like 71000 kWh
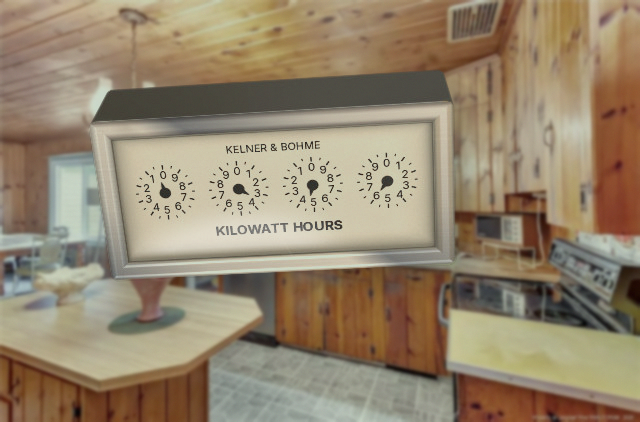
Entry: 346 kWh
